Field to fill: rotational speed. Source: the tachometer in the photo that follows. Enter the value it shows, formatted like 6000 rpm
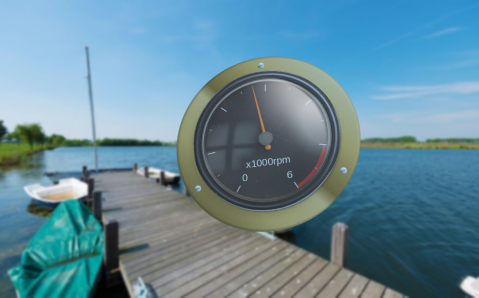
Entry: 2750 rpm
